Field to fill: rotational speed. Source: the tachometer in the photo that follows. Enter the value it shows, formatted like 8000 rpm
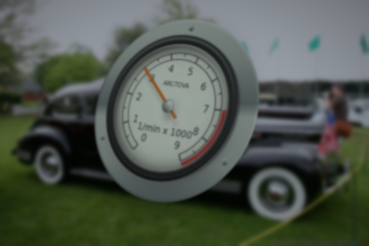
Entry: 3000 rpm
